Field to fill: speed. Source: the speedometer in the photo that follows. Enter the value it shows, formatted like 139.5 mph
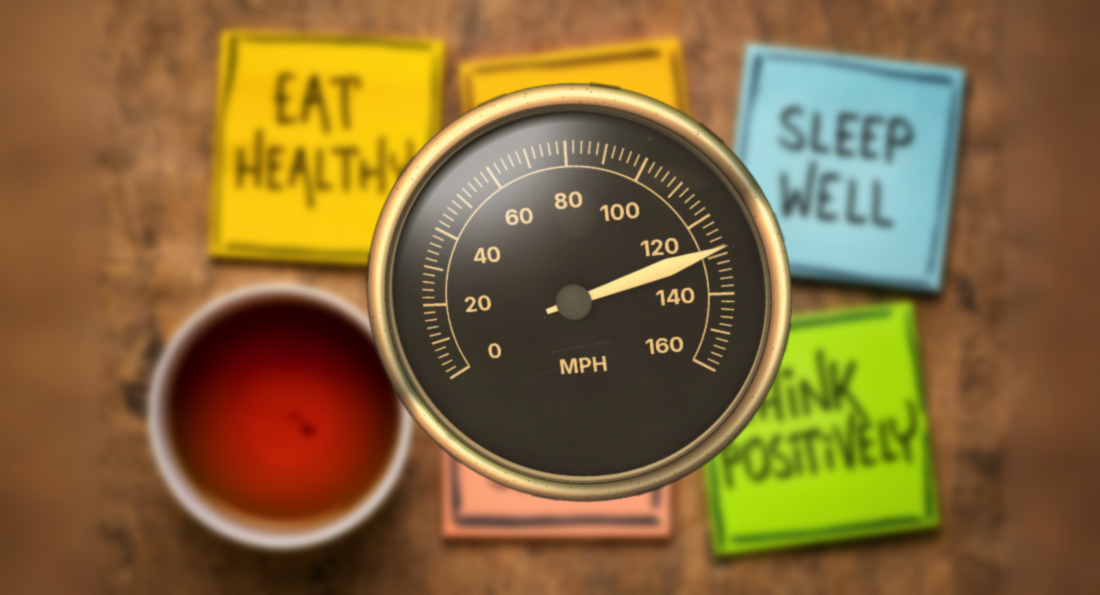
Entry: 128 mph
